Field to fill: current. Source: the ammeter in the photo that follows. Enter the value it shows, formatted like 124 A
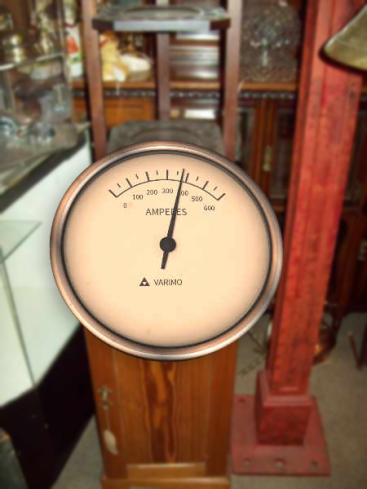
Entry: 375 A
